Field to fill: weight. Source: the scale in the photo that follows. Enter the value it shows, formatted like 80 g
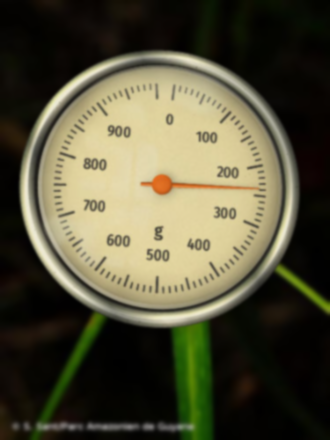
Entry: 240 g
